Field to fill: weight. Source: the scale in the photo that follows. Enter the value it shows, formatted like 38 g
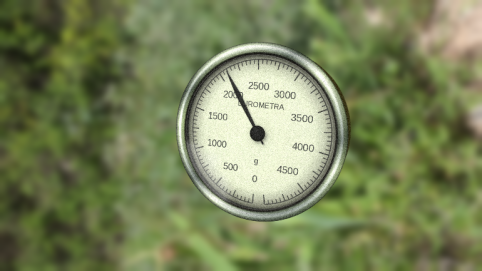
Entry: 2100 g
